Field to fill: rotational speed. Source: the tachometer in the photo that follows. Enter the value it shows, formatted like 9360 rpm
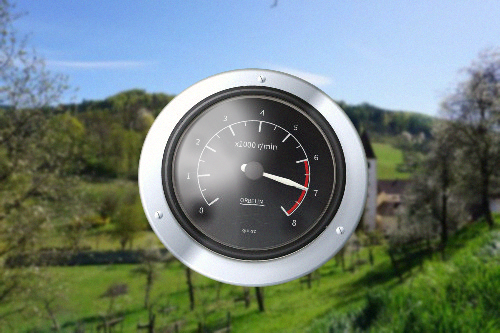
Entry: 7000 rpm
